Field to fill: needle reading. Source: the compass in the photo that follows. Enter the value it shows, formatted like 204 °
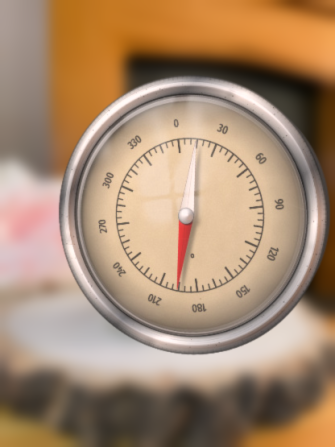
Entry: 195 °
